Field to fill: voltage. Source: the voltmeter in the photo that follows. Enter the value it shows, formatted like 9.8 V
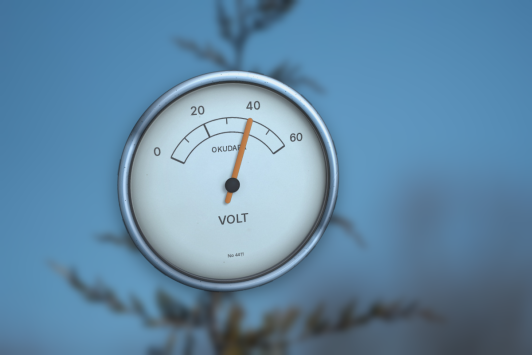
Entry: 40 V
